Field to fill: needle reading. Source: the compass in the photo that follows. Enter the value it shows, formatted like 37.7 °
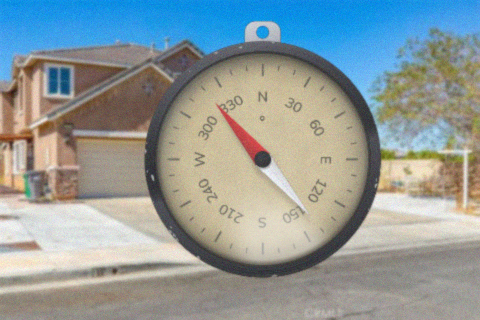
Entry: 320 °
